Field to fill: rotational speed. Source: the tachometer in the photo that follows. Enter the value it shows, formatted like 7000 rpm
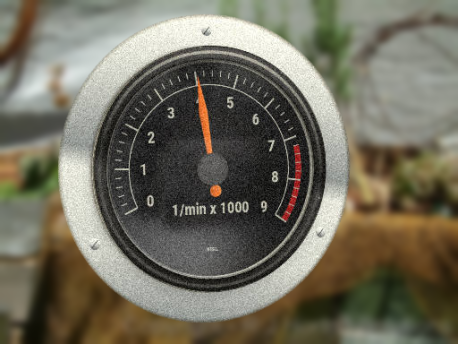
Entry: 4000 rpm
